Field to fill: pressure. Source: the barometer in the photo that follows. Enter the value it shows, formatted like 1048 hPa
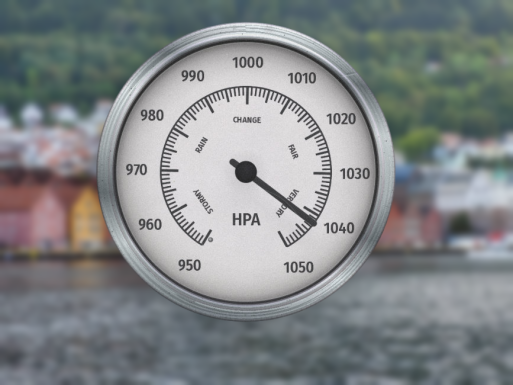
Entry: 1042 hPa
